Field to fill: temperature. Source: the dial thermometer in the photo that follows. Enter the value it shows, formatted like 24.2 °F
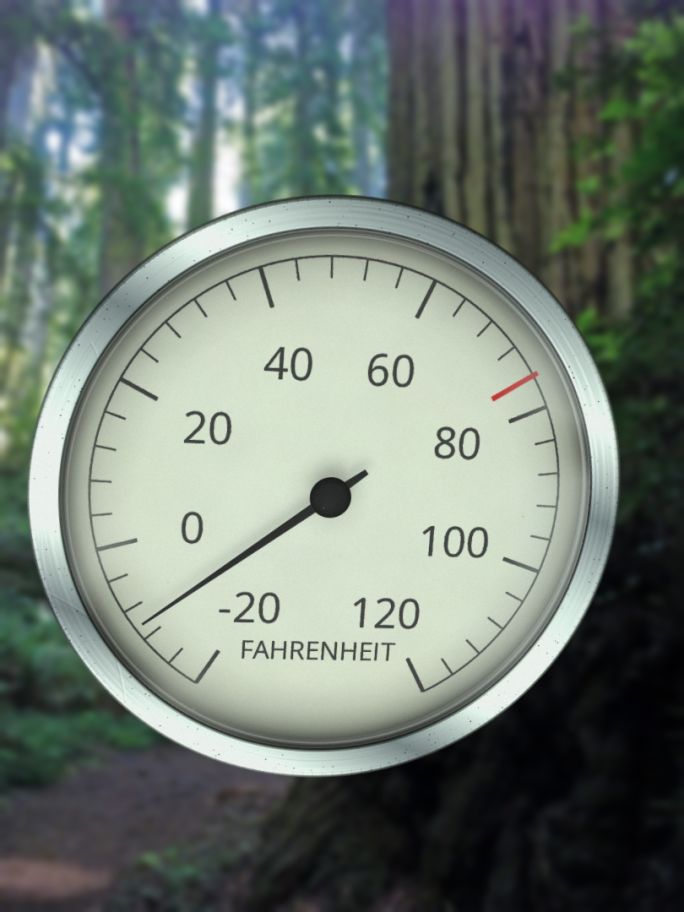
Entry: -10 °F
